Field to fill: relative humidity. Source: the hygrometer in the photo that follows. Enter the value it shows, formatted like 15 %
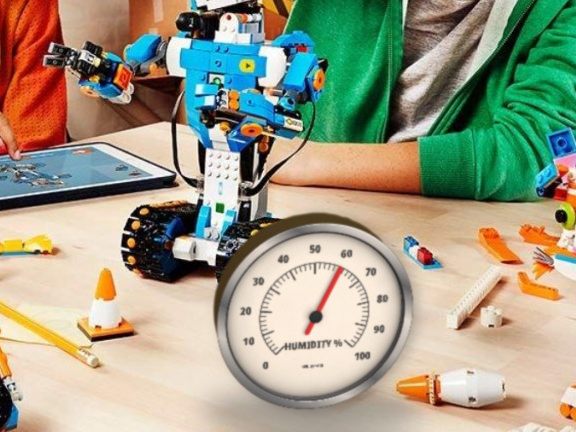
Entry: 60 %
